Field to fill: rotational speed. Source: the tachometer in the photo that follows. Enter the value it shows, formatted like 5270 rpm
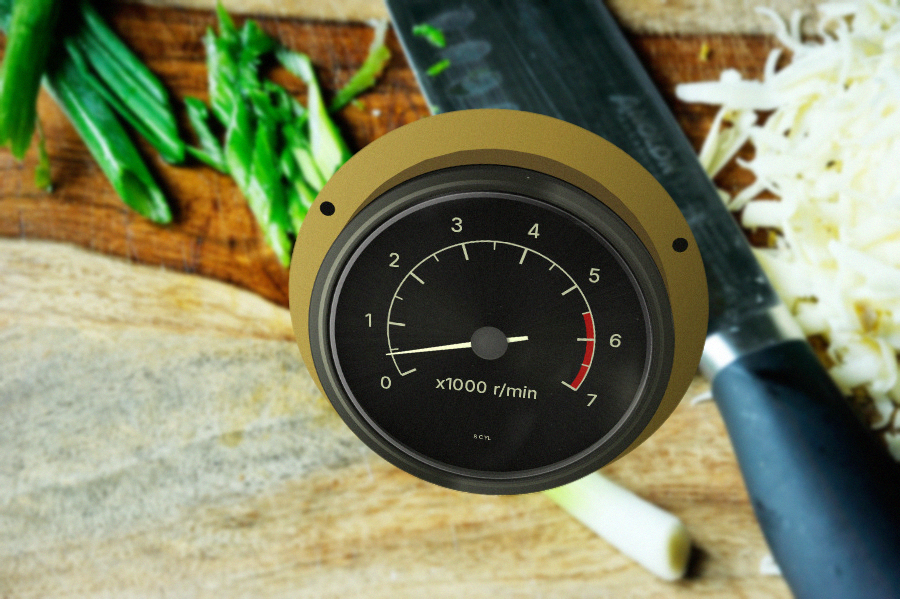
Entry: 500 rpm
